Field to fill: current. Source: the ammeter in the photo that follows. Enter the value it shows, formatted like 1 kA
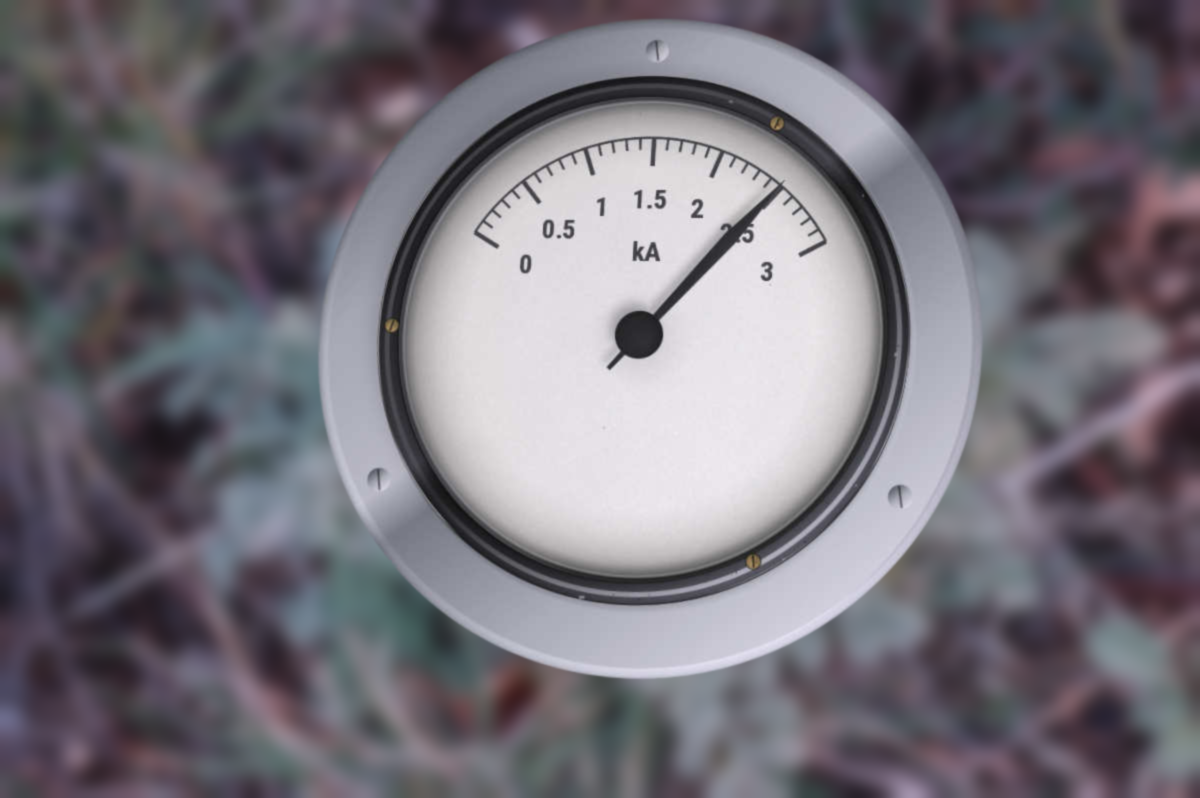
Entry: 2.5 kA
